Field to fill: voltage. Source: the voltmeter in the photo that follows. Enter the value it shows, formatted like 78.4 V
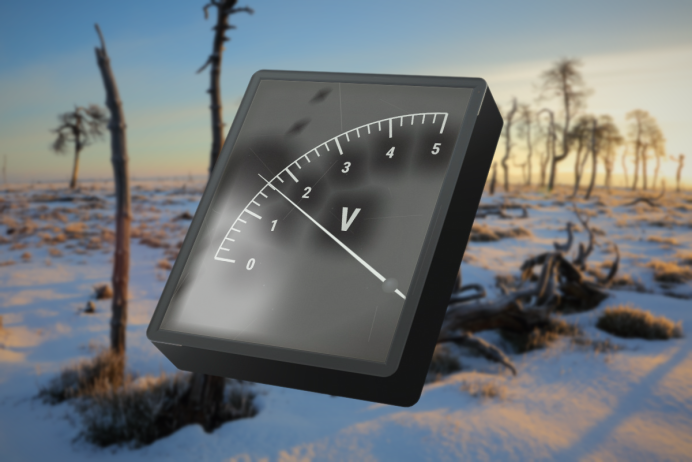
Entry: 1.6 V
